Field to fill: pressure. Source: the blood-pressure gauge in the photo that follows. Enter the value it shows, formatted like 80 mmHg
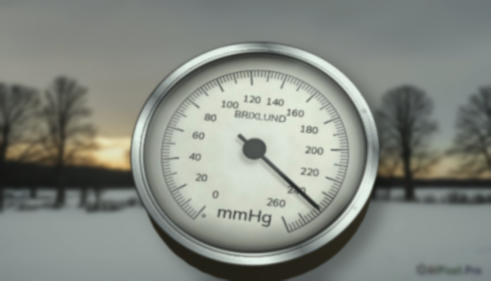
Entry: 240 mmHg
